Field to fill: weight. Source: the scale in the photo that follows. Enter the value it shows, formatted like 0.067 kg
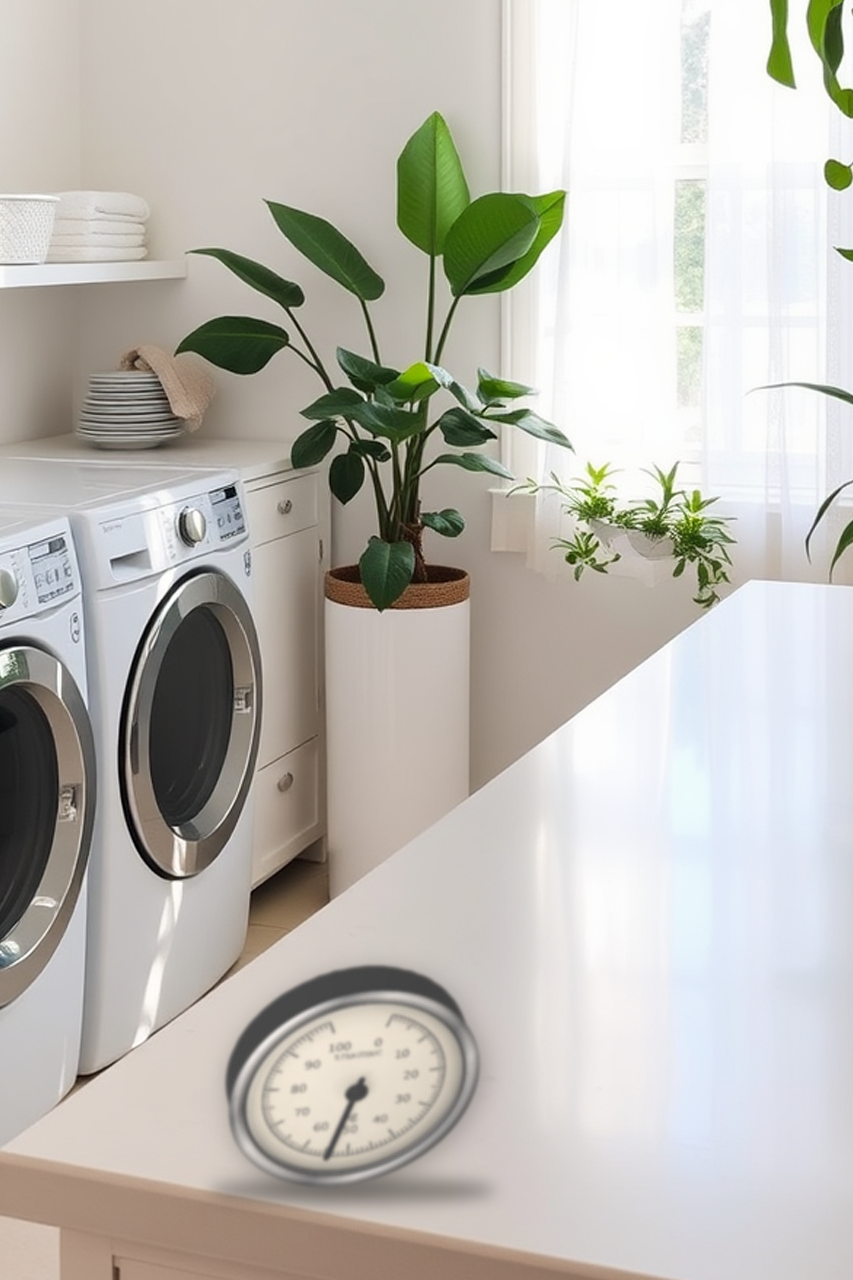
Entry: 55 kg
